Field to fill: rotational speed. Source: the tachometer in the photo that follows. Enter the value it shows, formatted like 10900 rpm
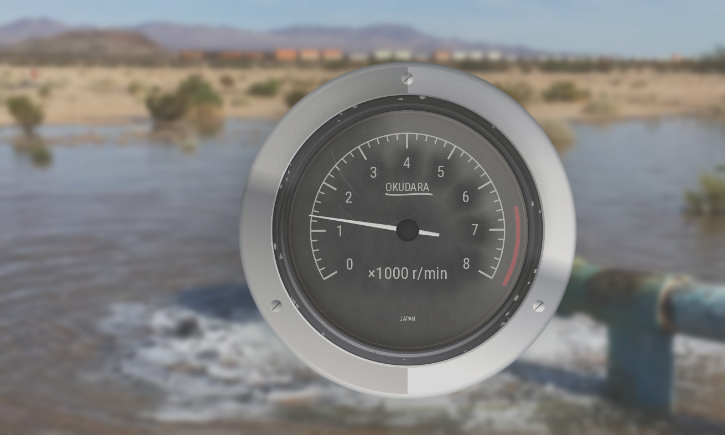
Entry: 1300 rpm
